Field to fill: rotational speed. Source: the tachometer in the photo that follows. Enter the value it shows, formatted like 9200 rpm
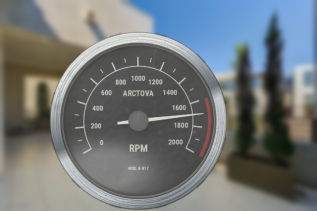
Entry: 1700 rpm
